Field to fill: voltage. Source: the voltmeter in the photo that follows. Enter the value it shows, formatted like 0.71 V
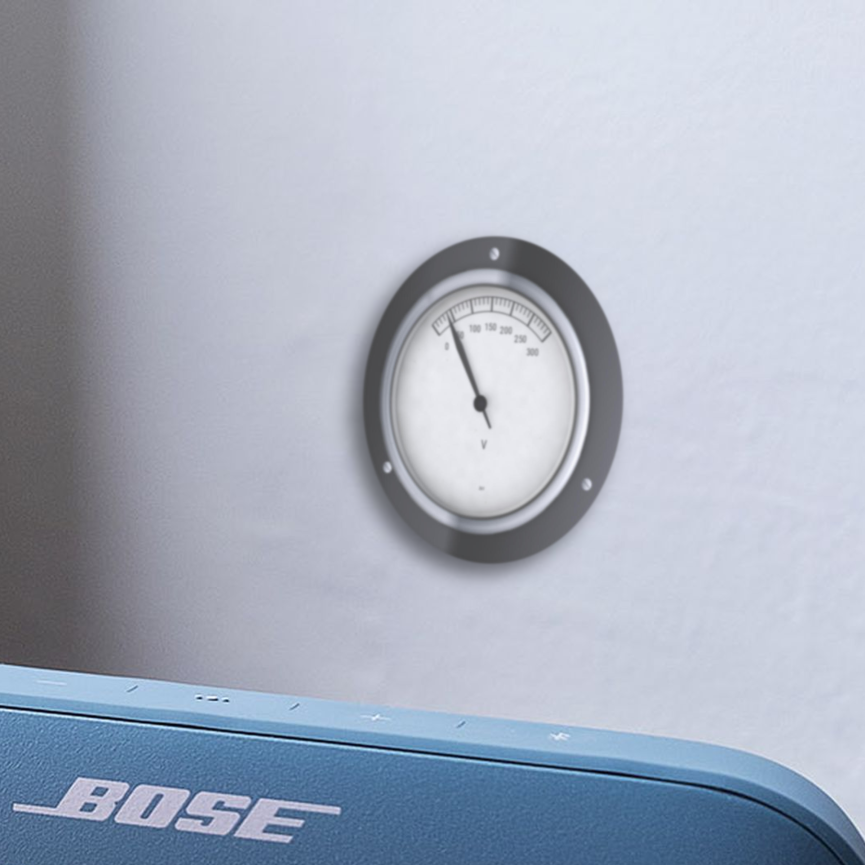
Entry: 50 V
